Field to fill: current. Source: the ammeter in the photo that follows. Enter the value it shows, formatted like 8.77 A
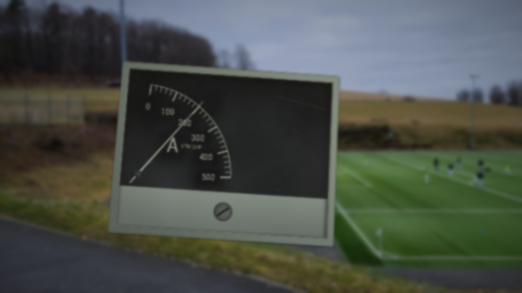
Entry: 200 A
